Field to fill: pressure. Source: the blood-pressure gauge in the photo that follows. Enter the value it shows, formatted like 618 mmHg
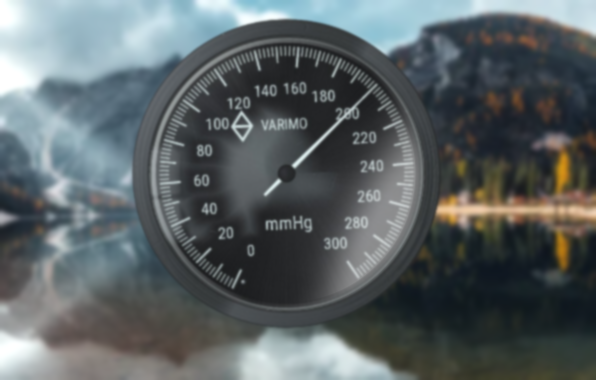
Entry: 200 mmHg
